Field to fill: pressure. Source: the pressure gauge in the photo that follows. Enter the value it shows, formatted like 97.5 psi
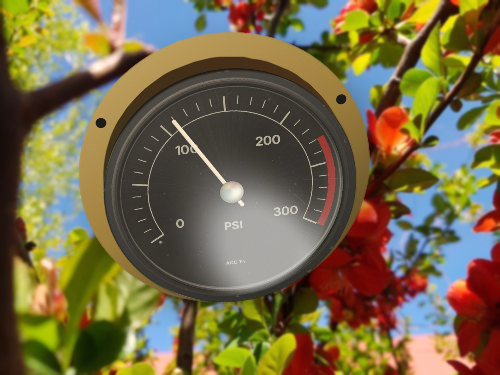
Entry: 110 psi
